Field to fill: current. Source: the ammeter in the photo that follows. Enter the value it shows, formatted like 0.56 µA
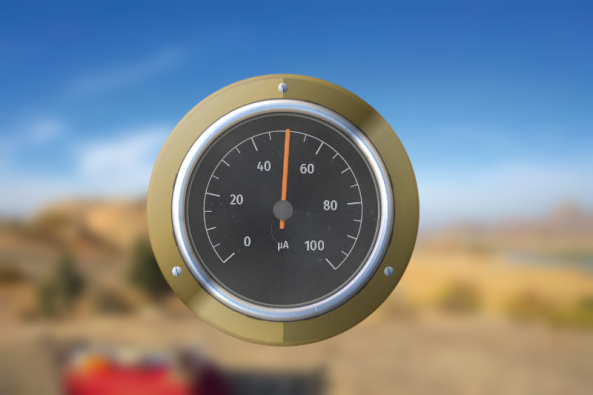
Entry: 50 µA
